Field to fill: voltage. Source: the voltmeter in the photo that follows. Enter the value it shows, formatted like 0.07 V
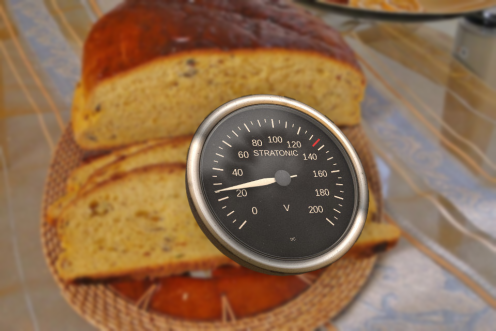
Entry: 25 V
